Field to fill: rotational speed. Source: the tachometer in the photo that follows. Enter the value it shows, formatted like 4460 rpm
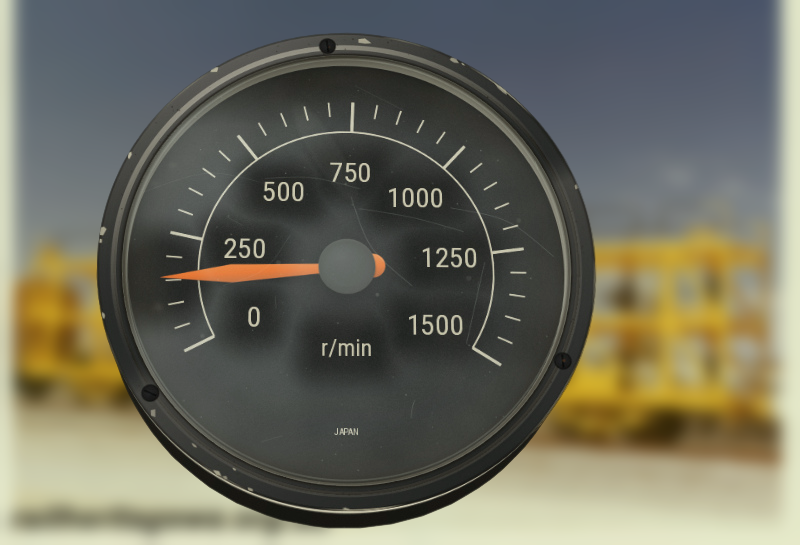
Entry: 150 rpm
